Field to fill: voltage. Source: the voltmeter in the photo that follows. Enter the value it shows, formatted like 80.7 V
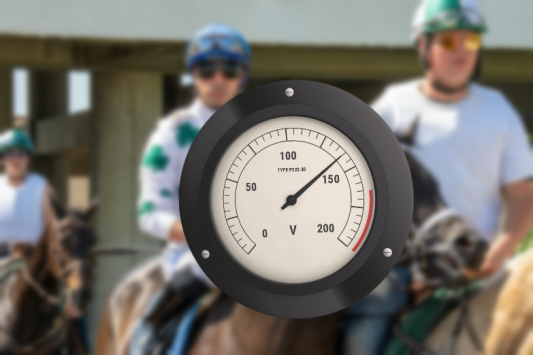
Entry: 140 V
